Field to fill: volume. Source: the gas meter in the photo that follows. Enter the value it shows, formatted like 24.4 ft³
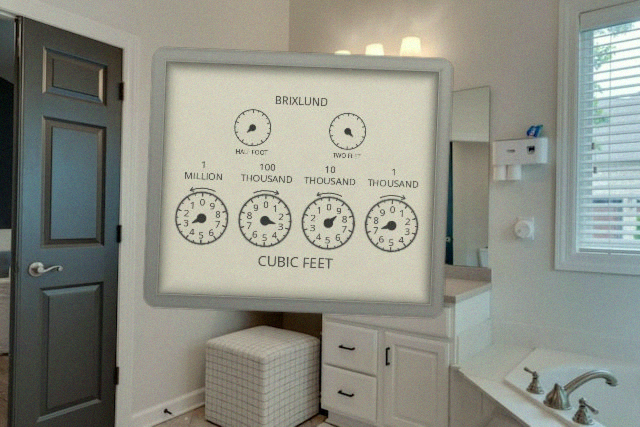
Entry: 328700 ft³
